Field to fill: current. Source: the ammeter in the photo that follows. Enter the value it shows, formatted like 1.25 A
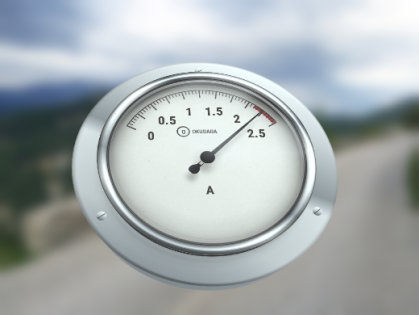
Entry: 2.25 A
